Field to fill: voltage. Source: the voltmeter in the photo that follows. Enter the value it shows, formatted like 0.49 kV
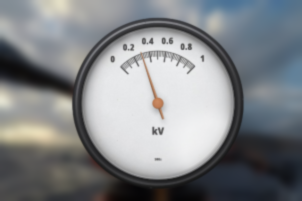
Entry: 0.3 kV
